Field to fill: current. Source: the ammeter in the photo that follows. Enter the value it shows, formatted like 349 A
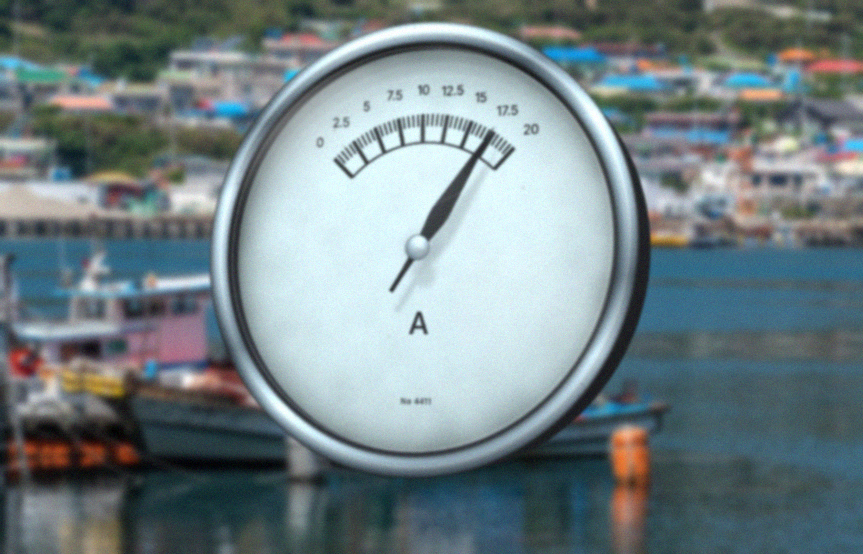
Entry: 17.5 A
